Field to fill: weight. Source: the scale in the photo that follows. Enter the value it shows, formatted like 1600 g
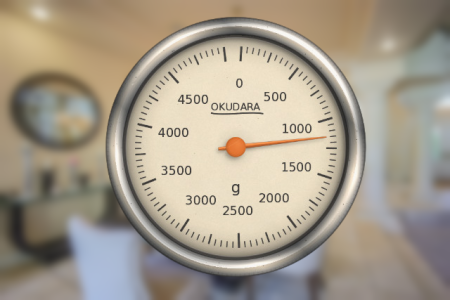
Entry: 1150 g
